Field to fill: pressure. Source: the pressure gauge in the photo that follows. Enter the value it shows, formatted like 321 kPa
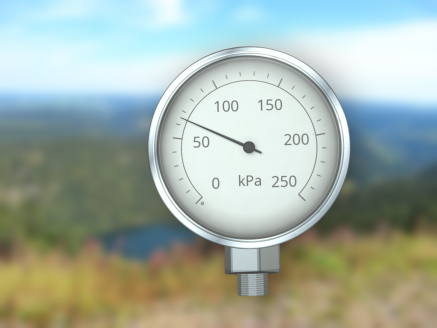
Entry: 65 kPa
